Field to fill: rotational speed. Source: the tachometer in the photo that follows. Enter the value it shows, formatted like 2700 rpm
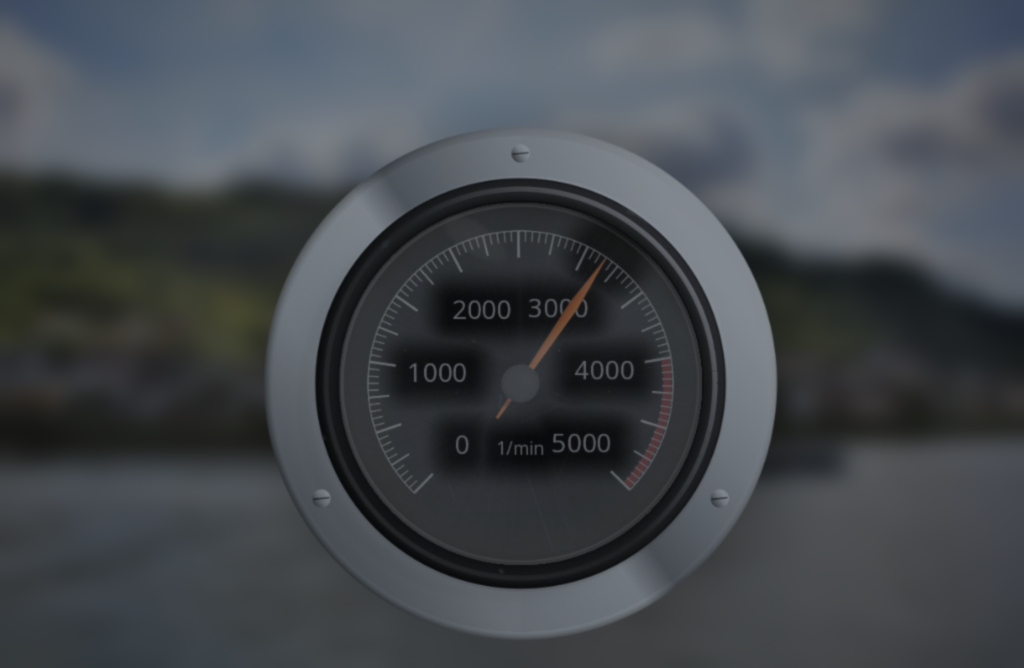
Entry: 3150 rpm
